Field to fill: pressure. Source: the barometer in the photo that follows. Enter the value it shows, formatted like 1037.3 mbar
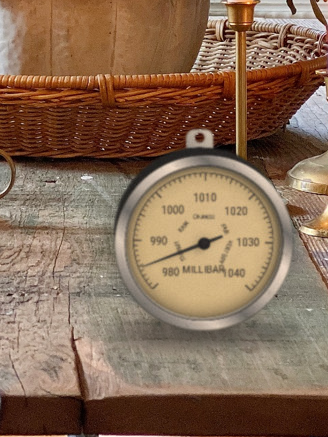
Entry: 985 mbar
